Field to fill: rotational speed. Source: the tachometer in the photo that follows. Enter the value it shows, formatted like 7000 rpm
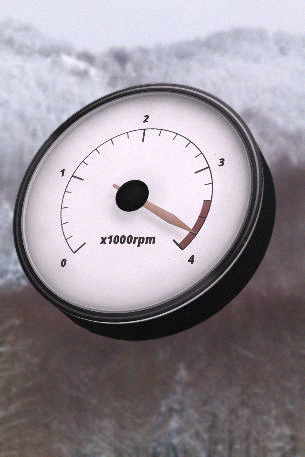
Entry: 3800 rpm
